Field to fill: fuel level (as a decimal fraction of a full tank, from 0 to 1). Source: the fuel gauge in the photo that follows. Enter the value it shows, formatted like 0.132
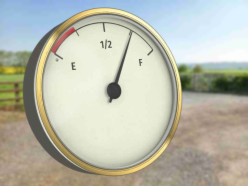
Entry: 0.75
